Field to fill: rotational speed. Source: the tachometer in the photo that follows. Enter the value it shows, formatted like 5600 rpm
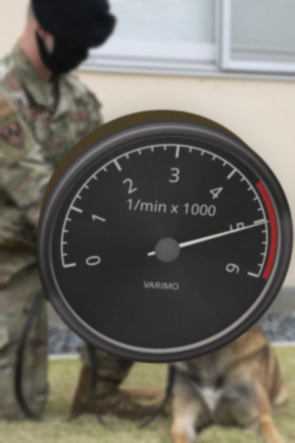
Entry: 5000 rpm
